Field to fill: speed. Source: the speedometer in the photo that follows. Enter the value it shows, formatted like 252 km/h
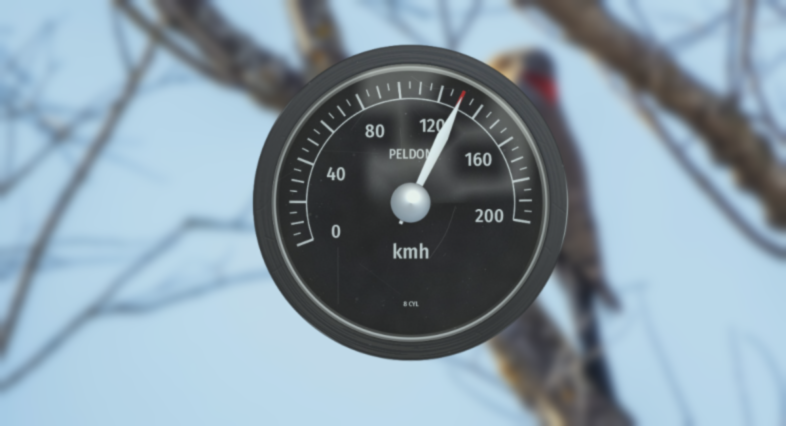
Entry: 130 km/h
